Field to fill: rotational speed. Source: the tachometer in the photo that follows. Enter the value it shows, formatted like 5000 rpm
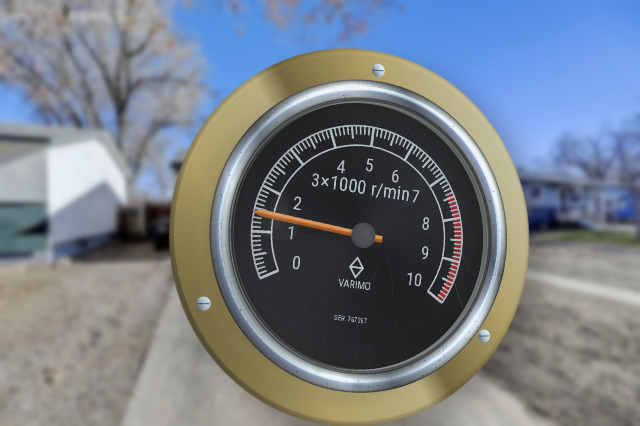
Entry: 1400 rpm
